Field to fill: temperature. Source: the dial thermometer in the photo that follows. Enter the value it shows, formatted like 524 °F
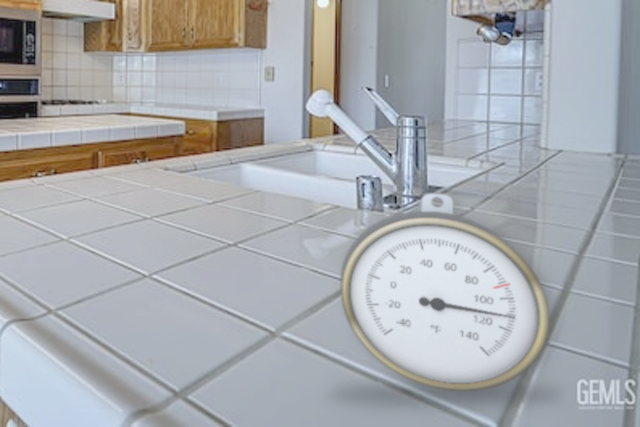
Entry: 110 °F
